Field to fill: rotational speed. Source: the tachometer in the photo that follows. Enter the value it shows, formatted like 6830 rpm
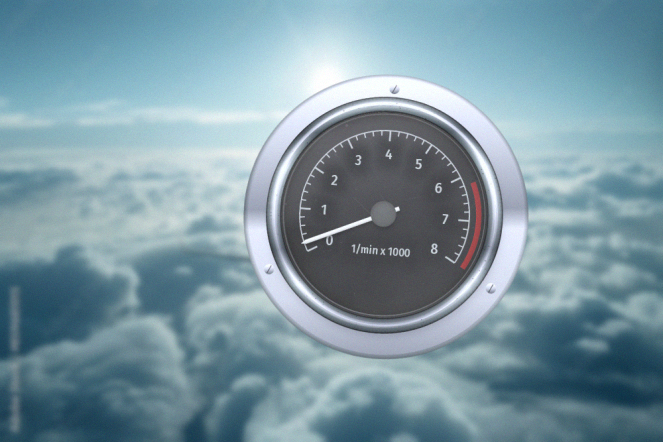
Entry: 200 rpm
